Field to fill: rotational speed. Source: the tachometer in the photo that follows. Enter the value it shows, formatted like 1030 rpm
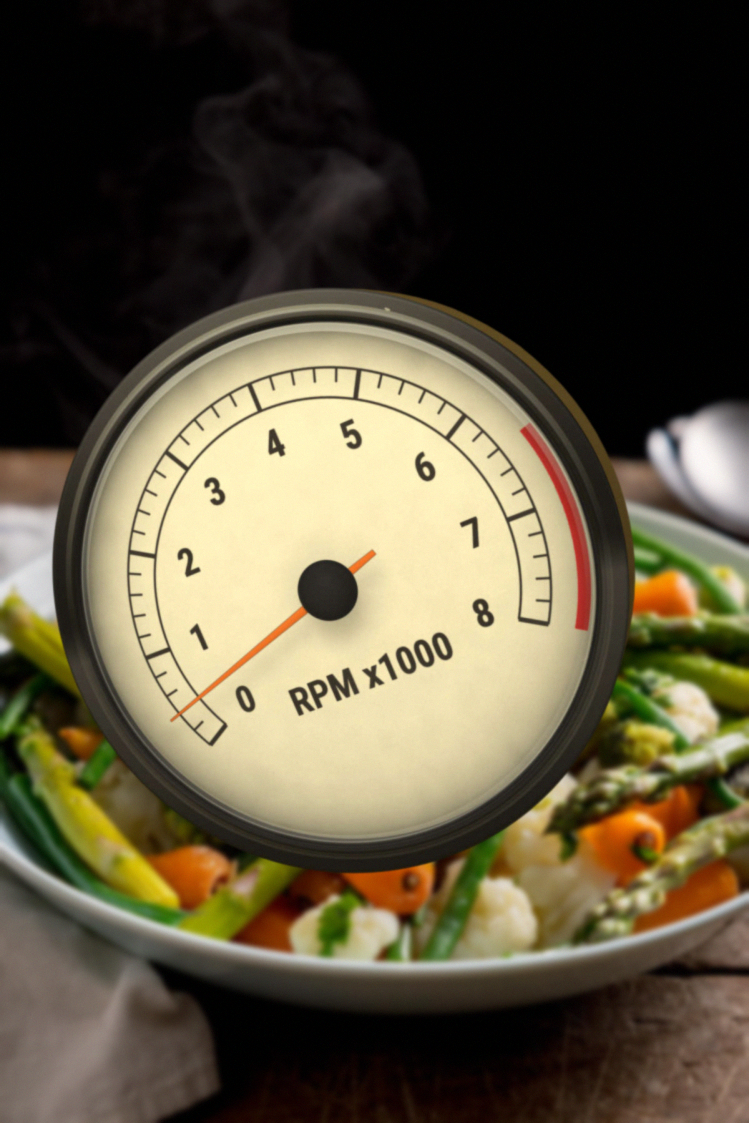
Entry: 400 rpm
